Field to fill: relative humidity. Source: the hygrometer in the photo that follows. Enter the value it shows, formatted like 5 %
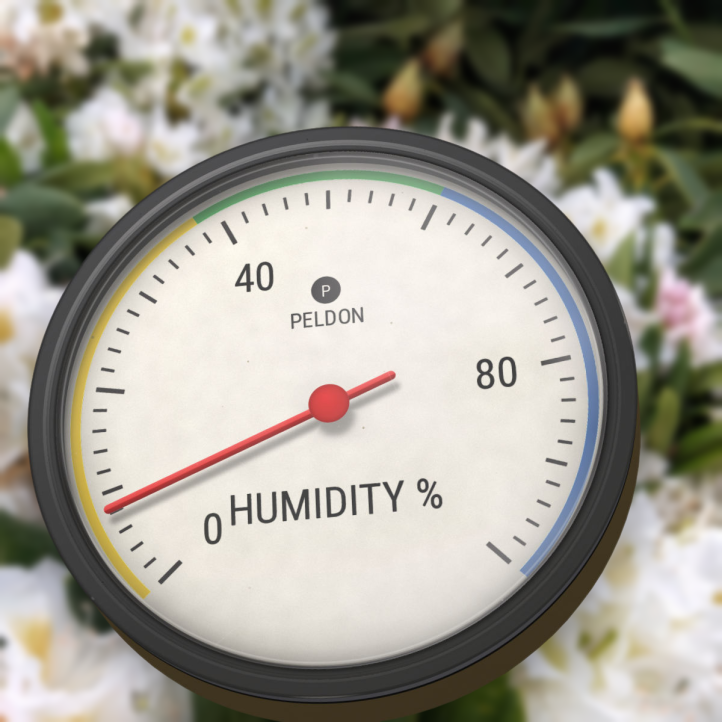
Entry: 8 %
